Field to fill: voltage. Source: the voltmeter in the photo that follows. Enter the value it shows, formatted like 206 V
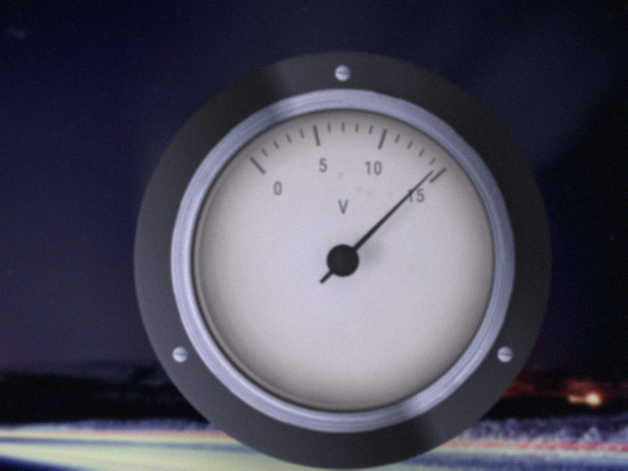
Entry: 14.5 V
